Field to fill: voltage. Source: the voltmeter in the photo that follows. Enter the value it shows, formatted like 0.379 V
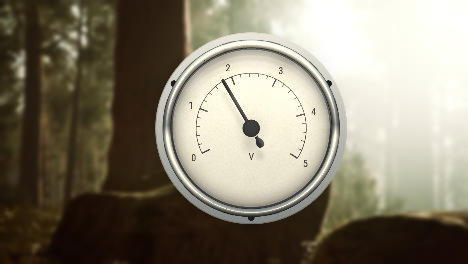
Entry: 1.8 V
